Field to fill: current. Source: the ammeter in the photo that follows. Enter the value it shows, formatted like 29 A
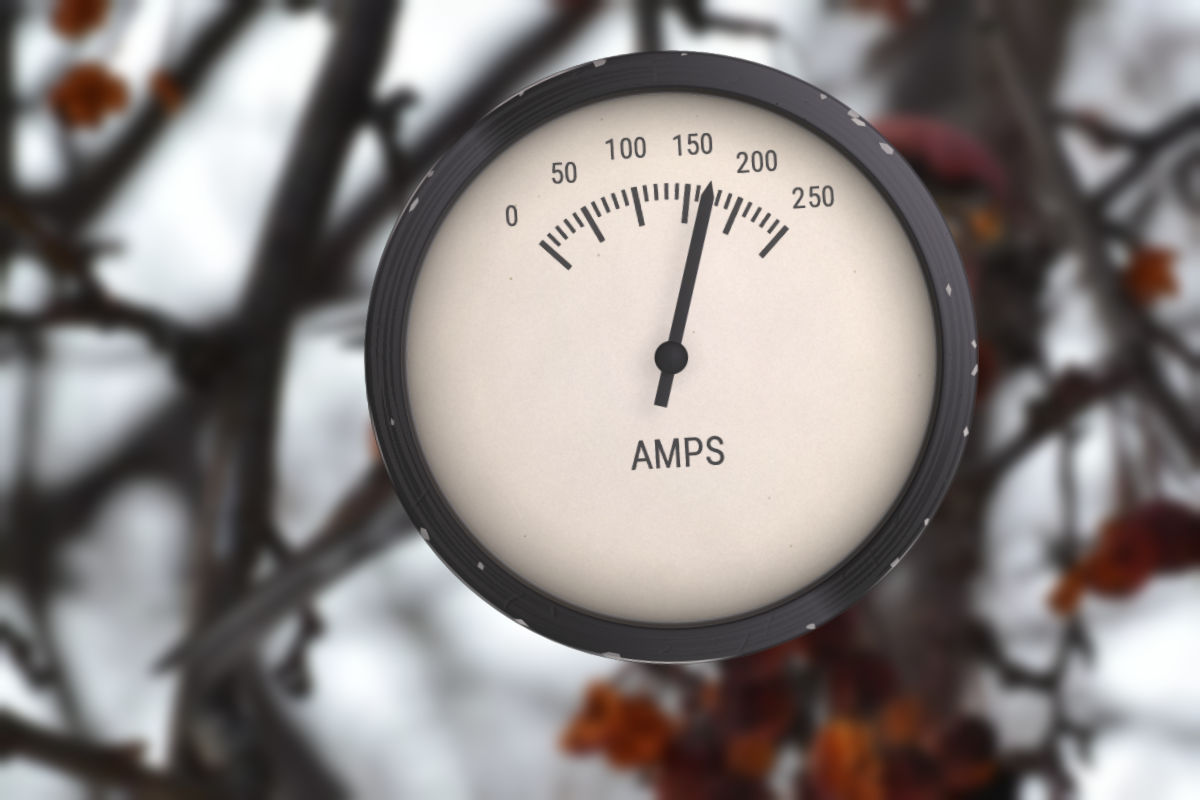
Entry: 170 A
